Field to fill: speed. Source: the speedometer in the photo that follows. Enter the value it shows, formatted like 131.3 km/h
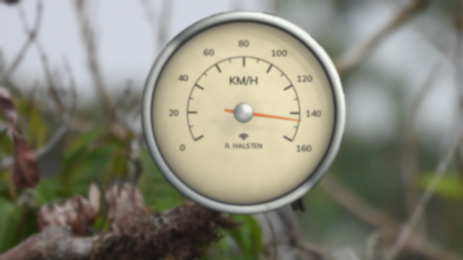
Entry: 145 km/h
